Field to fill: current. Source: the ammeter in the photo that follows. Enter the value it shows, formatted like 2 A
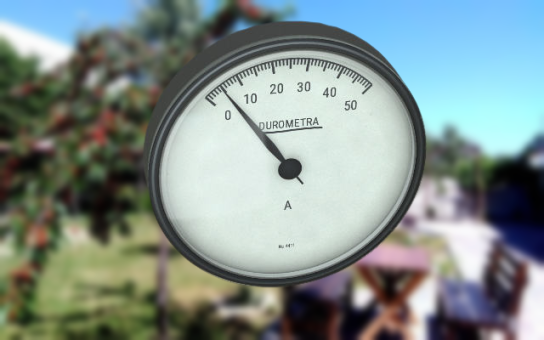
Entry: 5 A
